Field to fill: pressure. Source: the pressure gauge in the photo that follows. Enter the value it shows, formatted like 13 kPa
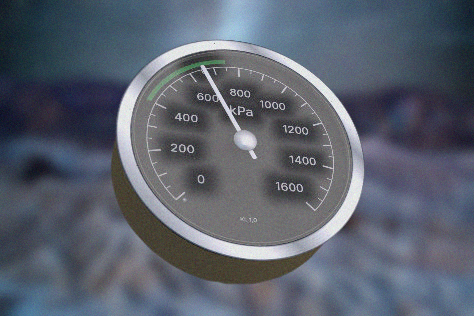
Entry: 650 kPa
